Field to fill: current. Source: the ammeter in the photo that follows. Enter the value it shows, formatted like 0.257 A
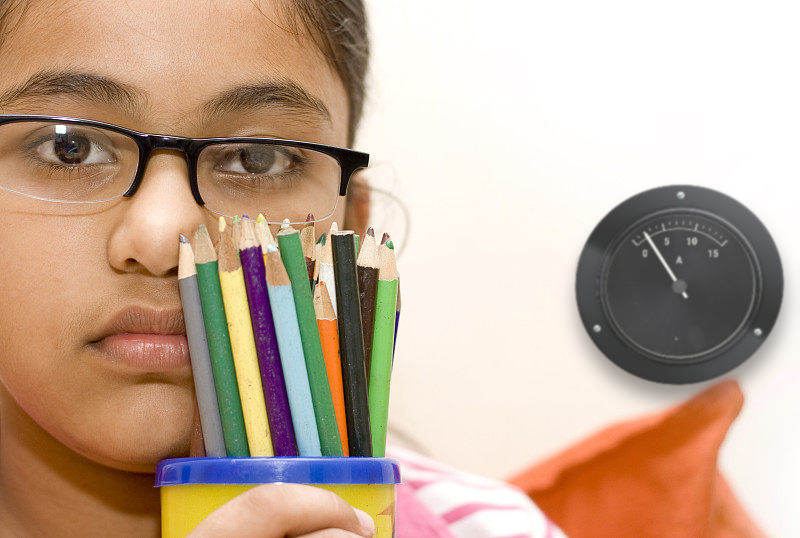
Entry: 2 A
